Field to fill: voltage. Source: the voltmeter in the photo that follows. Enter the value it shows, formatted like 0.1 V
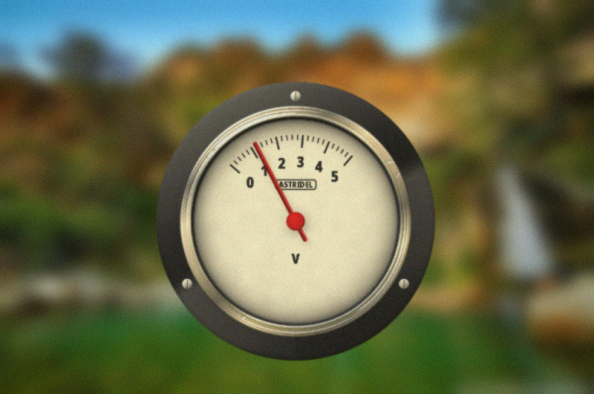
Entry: 1.2 V
